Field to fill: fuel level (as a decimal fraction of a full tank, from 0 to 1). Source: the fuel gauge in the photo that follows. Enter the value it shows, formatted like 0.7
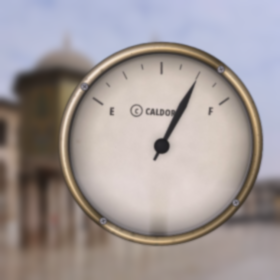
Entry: 0.75
